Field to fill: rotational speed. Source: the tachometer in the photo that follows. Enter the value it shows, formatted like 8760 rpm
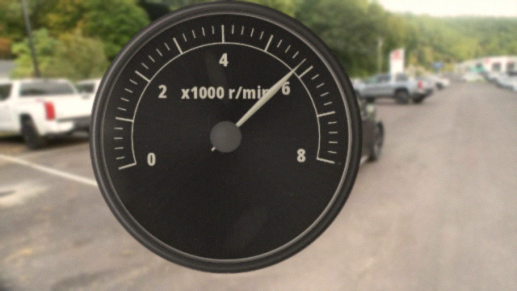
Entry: 5800 rpm
